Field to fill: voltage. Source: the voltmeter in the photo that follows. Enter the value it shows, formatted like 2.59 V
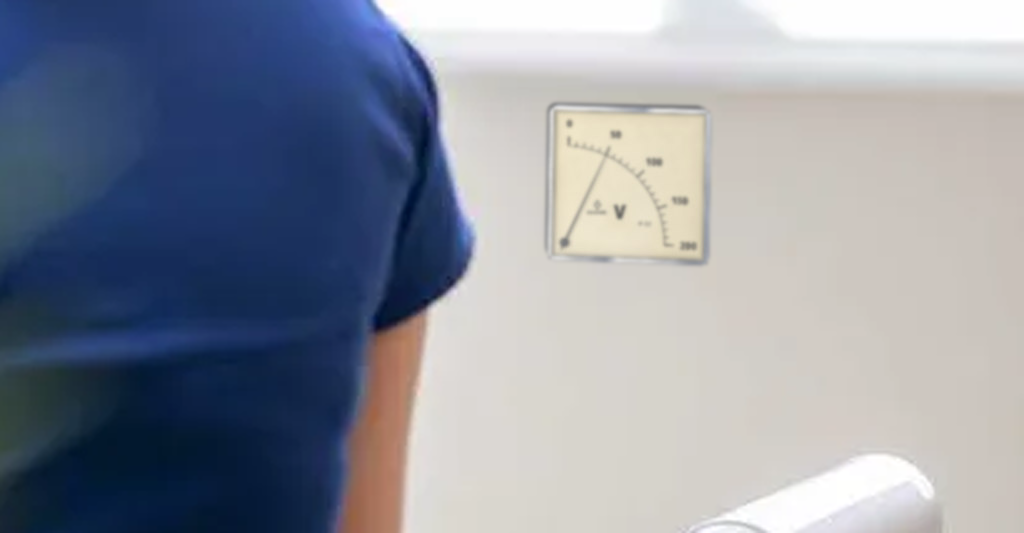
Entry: 50 V
